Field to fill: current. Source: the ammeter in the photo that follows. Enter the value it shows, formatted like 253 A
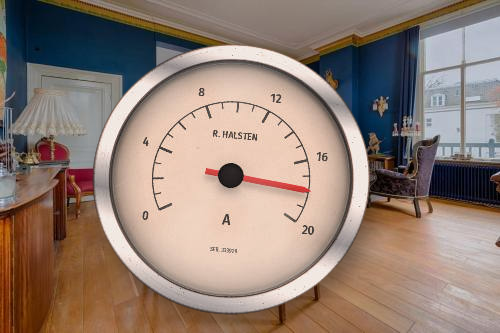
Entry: 18 A
